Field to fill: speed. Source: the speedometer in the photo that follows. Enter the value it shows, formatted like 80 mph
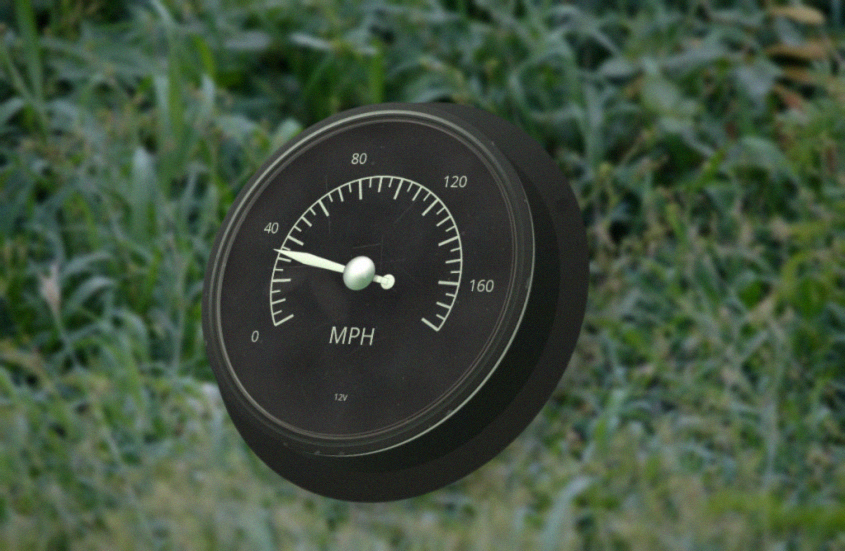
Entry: 32.5 mph
